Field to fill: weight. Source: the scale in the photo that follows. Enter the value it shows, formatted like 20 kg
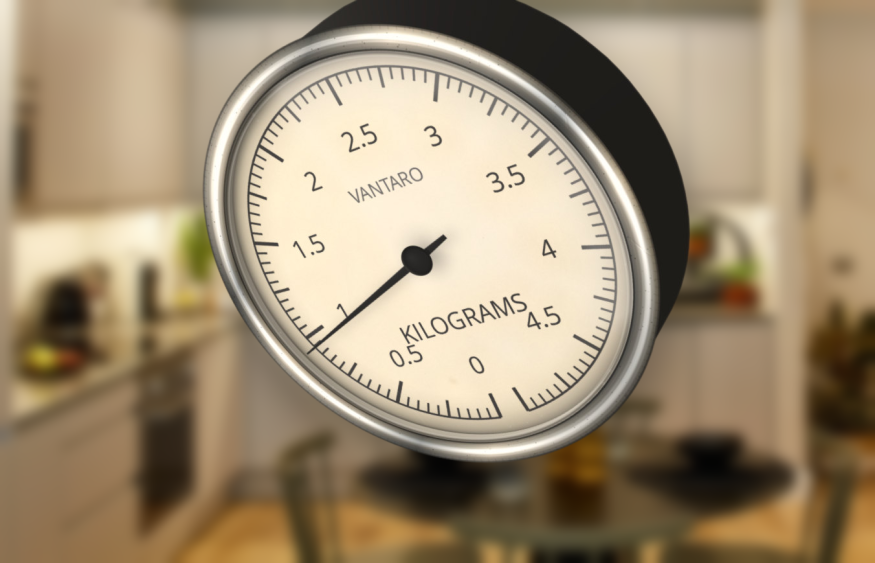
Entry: 0.95 kg
